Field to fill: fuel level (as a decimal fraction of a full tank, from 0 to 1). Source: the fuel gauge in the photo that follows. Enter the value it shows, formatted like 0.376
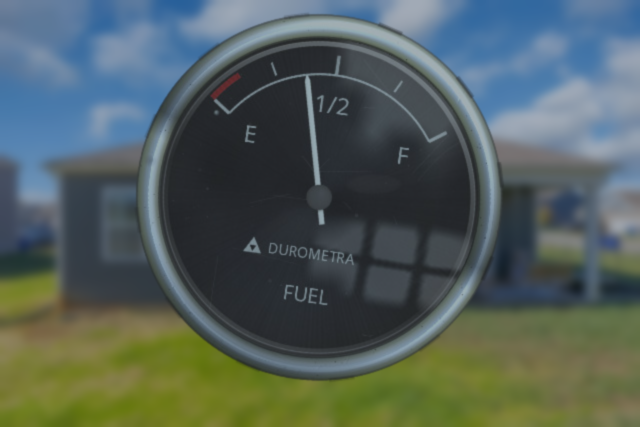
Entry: 0.375
